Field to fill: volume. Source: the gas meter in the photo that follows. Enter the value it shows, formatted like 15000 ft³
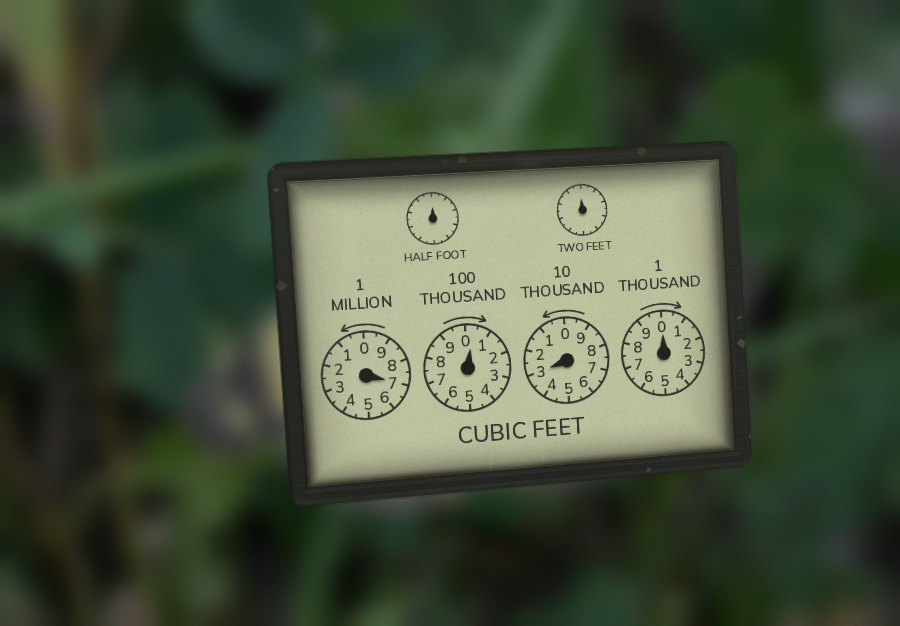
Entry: 703000 ft³
